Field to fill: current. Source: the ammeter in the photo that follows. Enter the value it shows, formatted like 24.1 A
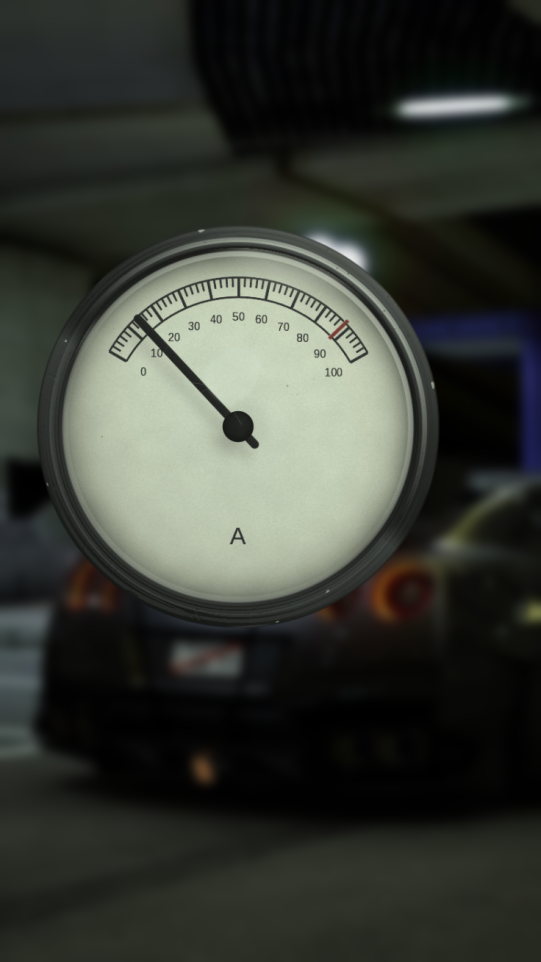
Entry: 14 A
